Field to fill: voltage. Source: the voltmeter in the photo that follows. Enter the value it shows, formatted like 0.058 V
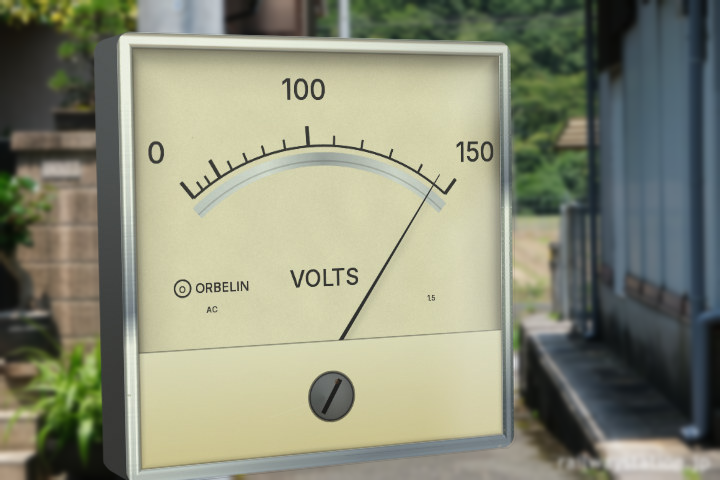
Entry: 145 V
